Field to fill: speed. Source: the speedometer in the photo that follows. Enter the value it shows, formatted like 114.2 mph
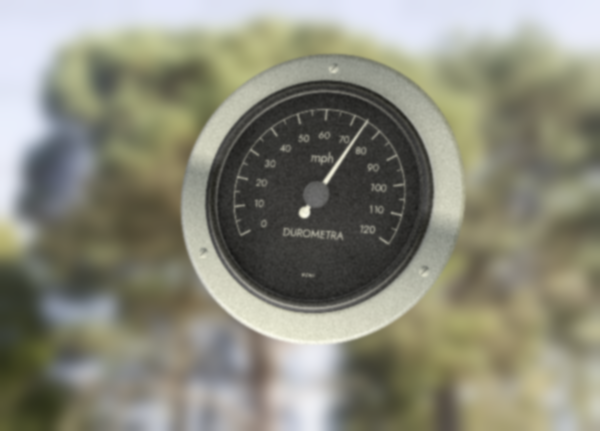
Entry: 75 mph
